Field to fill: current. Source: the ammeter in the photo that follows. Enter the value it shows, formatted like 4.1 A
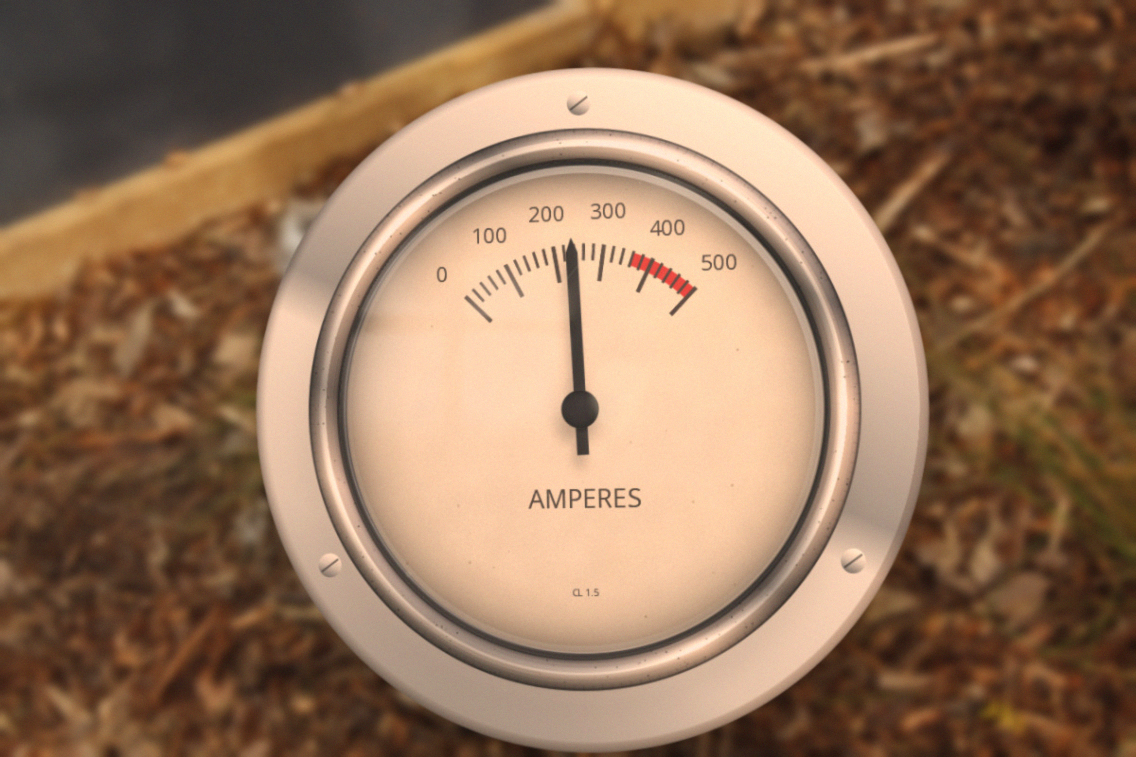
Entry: 240 A
